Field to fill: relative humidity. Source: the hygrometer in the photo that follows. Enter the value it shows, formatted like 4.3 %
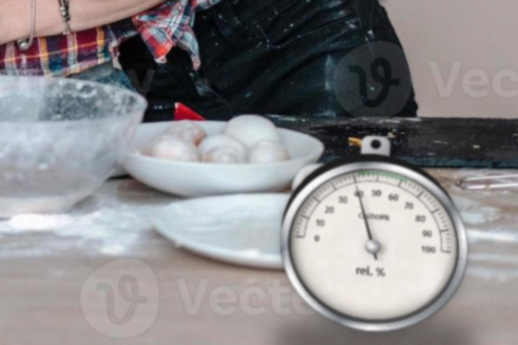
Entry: 40 %
